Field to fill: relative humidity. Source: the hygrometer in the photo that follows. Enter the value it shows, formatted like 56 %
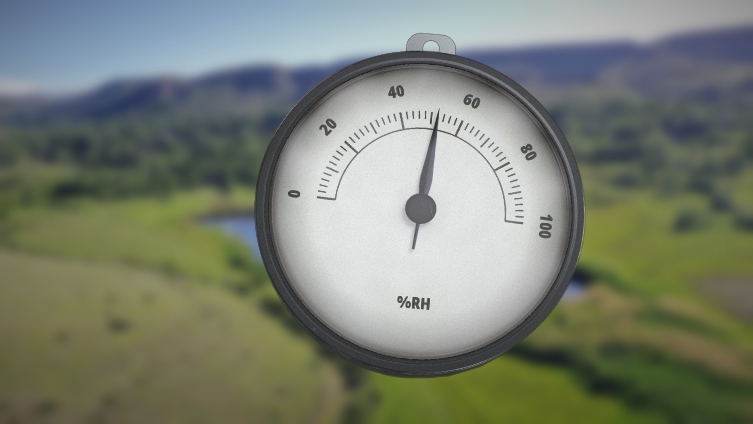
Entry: 52 %
